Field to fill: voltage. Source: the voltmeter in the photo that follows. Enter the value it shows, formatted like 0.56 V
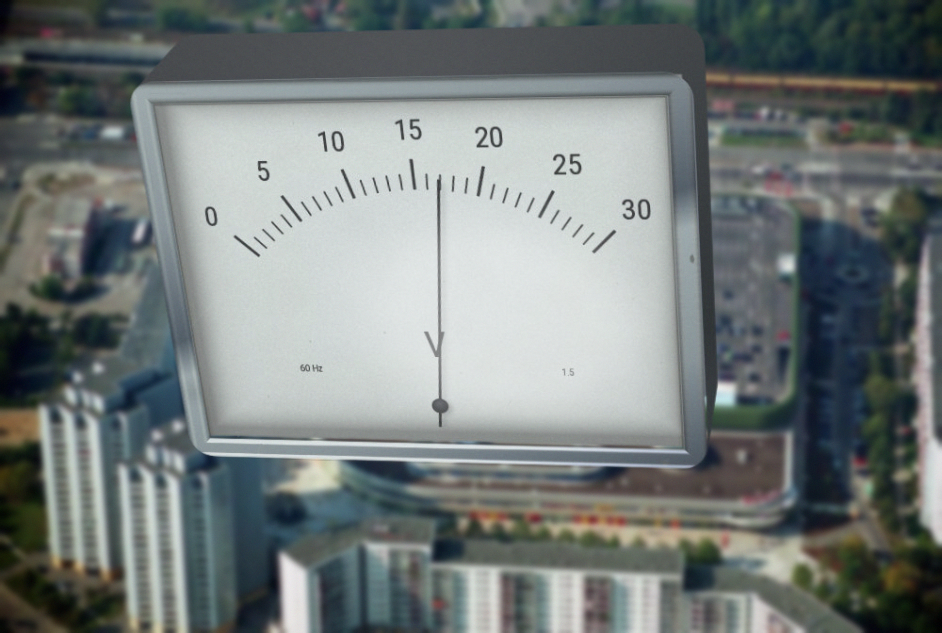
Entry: 17 V
